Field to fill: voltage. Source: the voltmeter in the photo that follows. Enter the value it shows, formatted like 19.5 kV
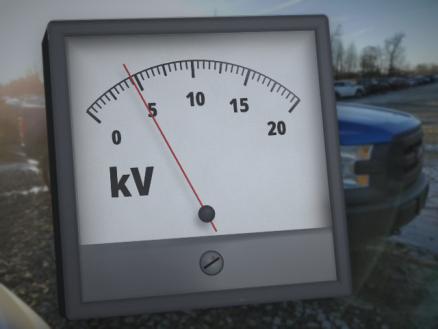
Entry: 4.5 kV
